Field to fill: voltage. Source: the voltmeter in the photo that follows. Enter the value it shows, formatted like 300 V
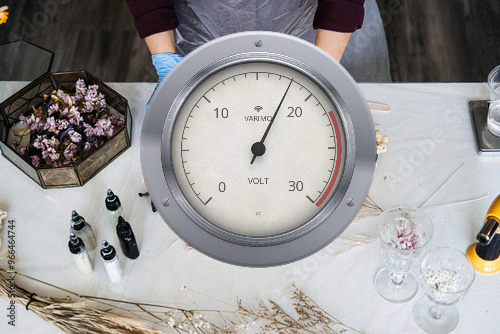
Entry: 18 V
